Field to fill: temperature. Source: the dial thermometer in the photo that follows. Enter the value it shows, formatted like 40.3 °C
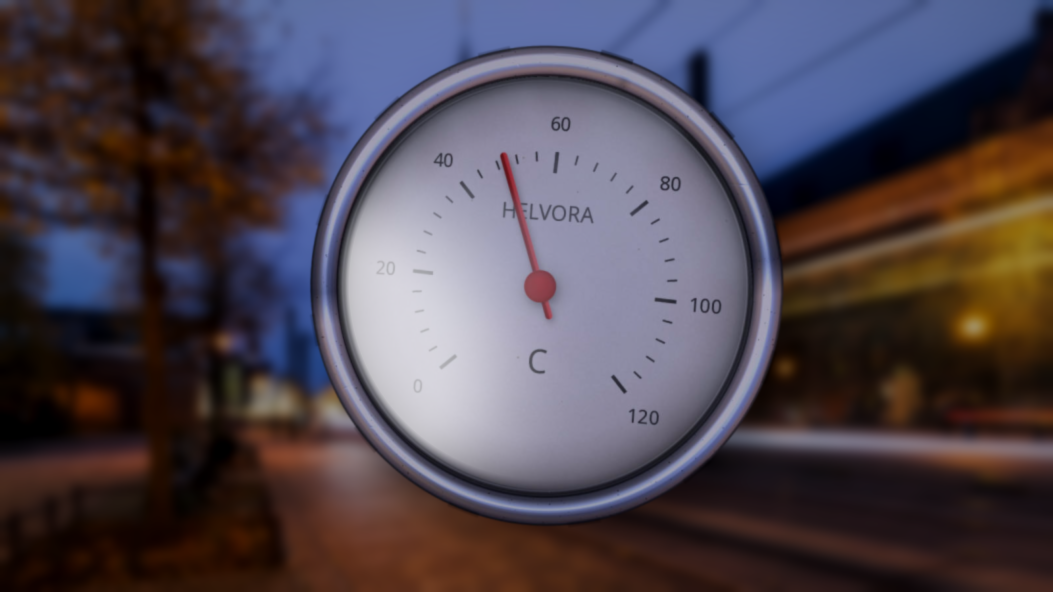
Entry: 50 °C
